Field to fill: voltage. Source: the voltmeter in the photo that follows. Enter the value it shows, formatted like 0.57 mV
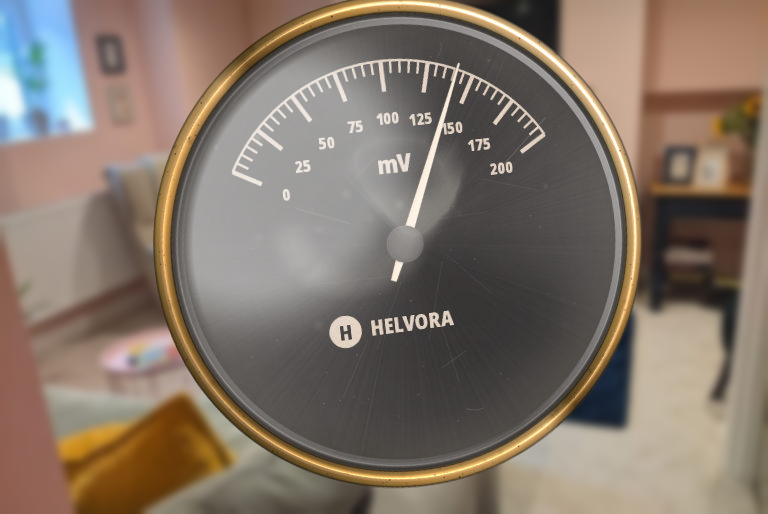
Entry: 140 mV
